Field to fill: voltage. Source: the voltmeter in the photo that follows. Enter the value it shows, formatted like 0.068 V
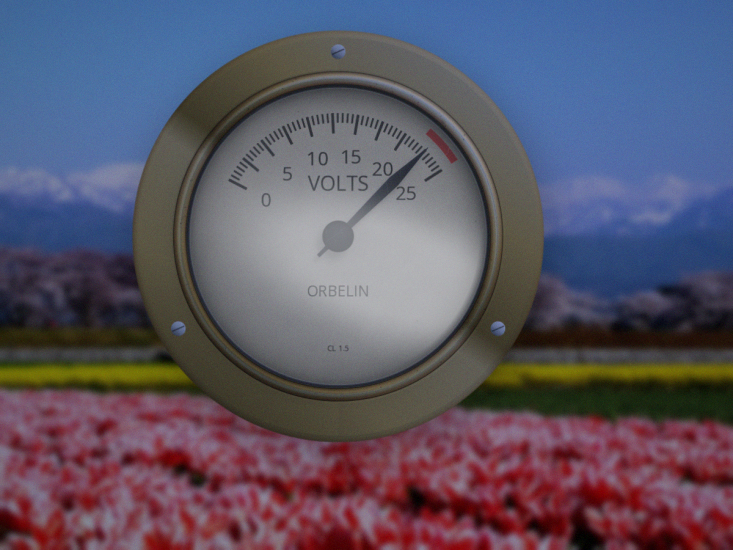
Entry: 22.5 V
